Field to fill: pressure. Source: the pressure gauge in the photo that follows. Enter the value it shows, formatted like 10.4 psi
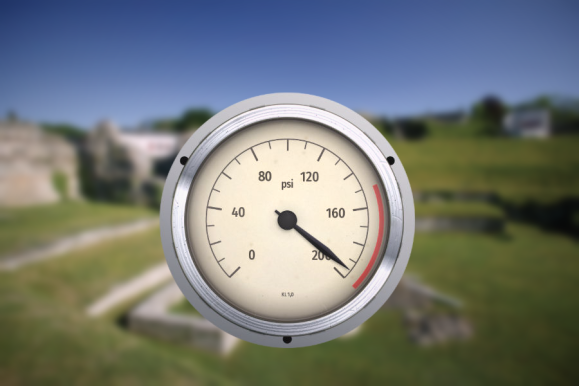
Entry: 195 psi
